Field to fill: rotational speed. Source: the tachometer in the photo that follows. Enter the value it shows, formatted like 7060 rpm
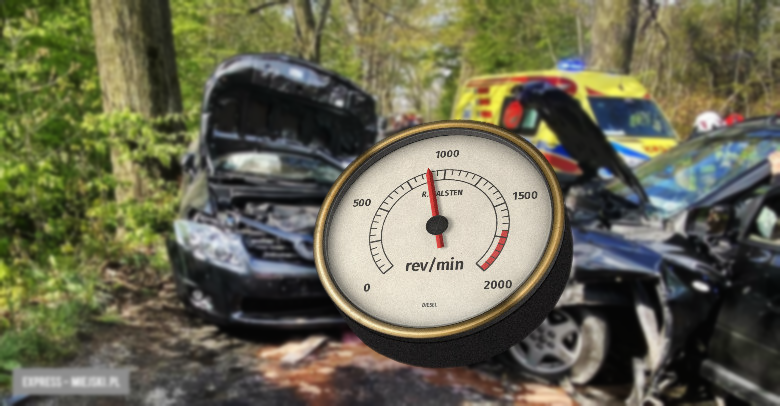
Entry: 900 rpm
